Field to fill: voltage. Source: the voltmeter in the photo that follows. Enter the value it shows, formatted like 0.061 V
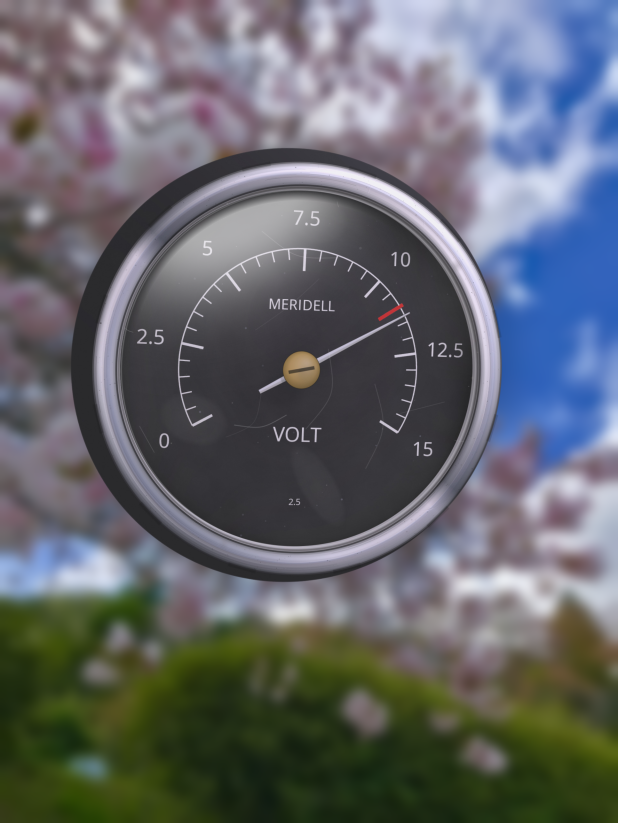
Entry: 11.25 V
